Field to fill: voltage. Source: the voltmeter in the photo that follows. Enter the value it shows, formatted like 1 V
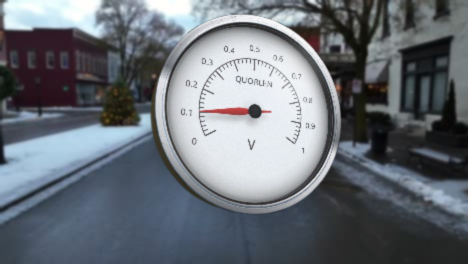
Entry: 0.1 V
